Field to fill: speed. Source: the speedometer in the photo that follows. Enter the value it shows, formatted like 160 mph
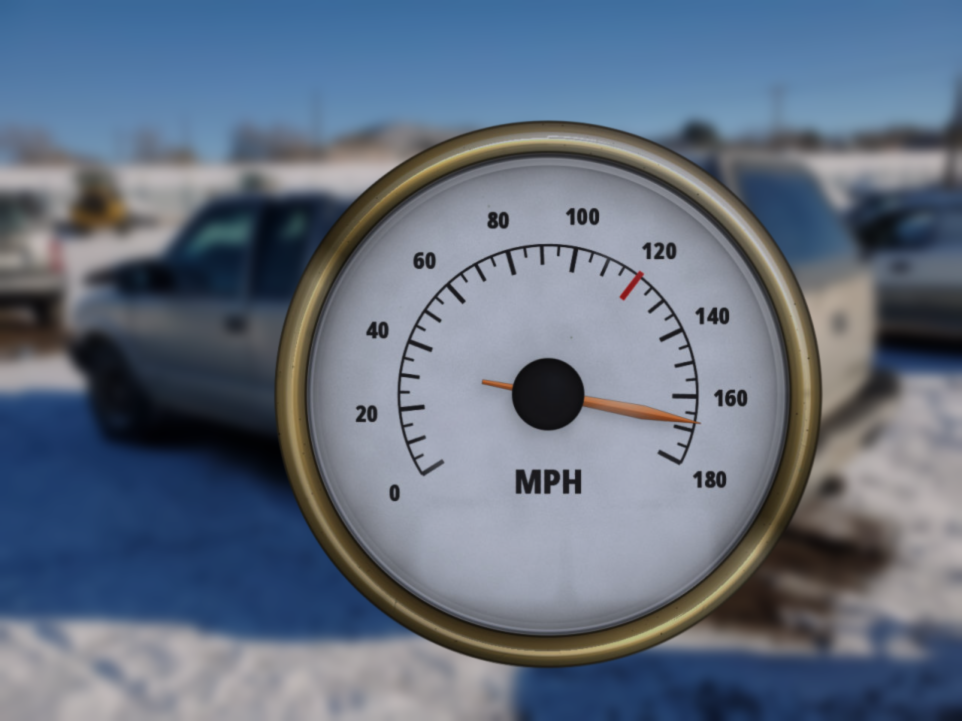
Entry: 167.5 mph
